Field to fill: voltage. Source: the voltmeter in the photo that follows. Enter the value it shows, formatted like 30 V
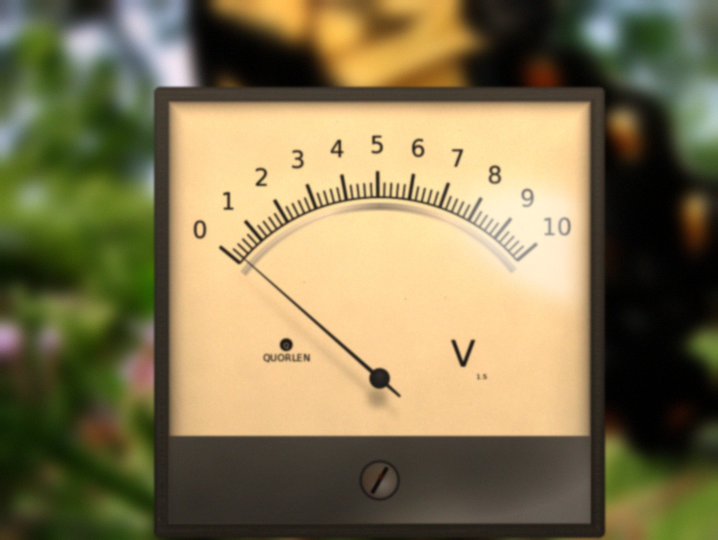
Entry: 0.2 V
